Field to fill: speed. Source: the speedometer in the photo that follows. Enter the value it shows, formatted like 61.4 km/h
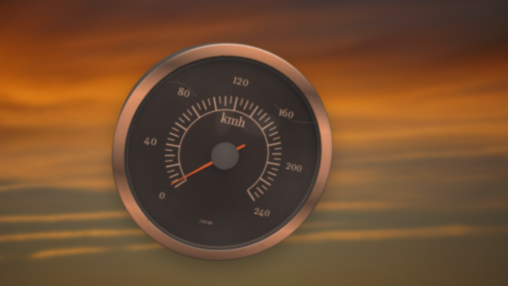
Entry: 5 km/h
